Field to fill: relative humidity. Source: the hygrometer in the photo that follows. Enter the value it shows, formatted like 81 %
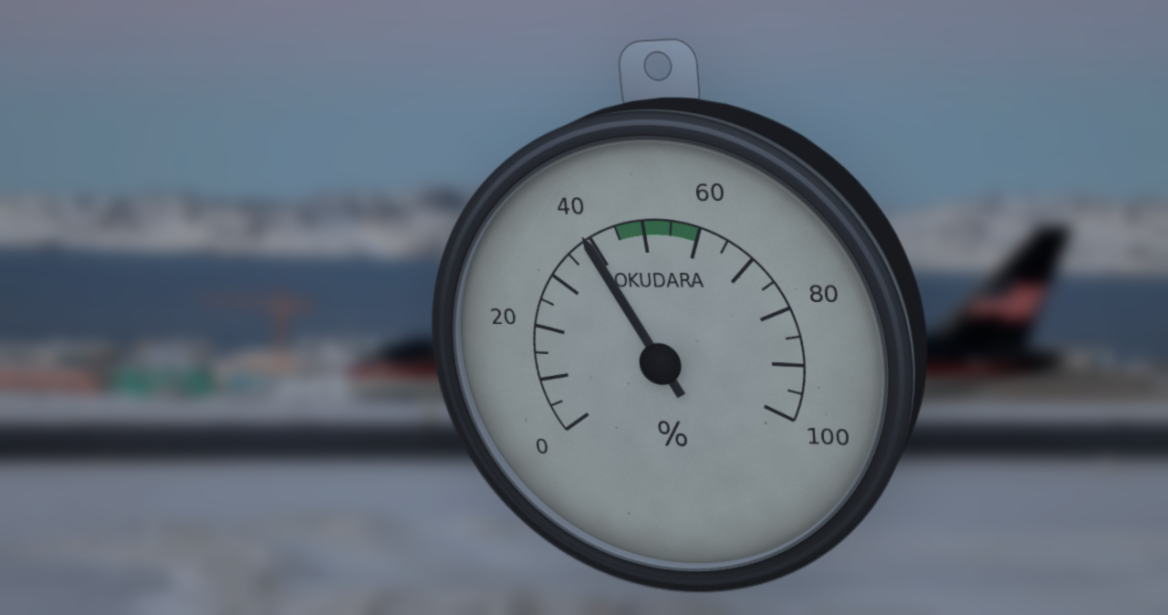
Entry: 40 %
